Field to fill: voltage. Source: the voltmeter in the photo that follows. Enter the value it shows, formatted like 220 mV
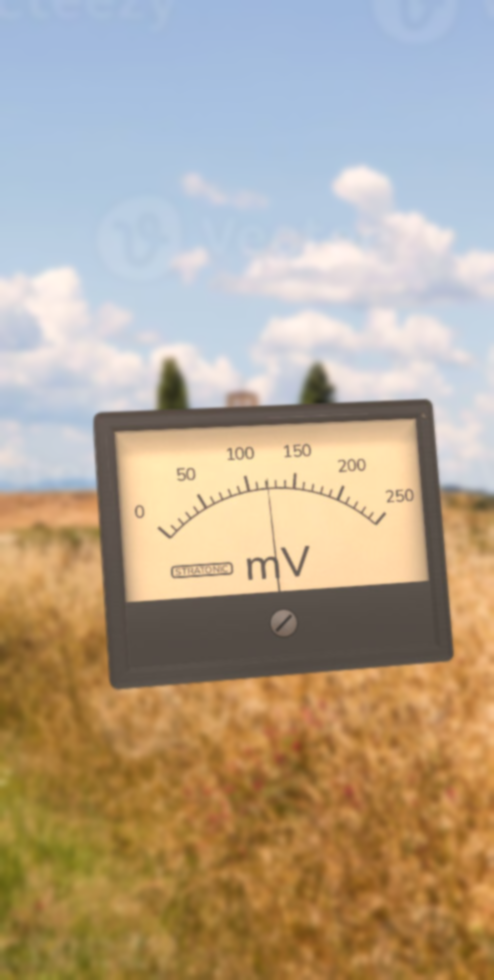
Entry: 120 mV
